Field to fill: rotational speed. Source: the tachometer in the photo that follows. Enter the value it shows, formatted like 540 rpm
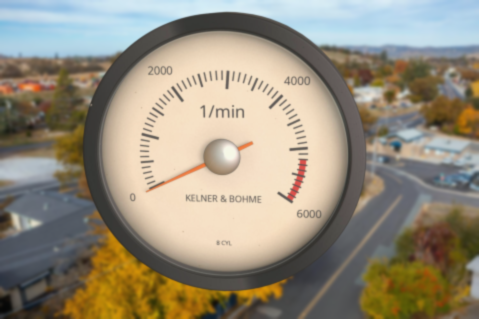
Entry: 0 rpm
